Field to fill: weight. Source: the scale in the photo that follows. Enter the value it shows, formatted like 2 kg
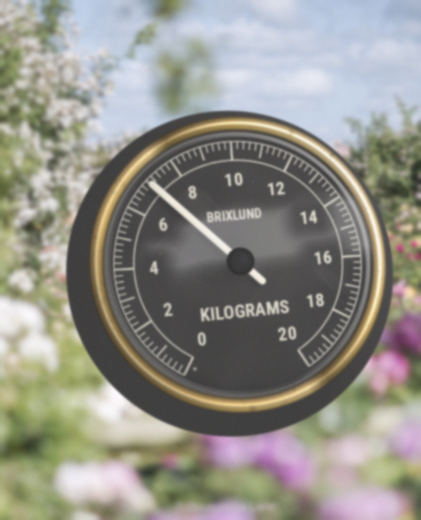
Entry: 7 kg
